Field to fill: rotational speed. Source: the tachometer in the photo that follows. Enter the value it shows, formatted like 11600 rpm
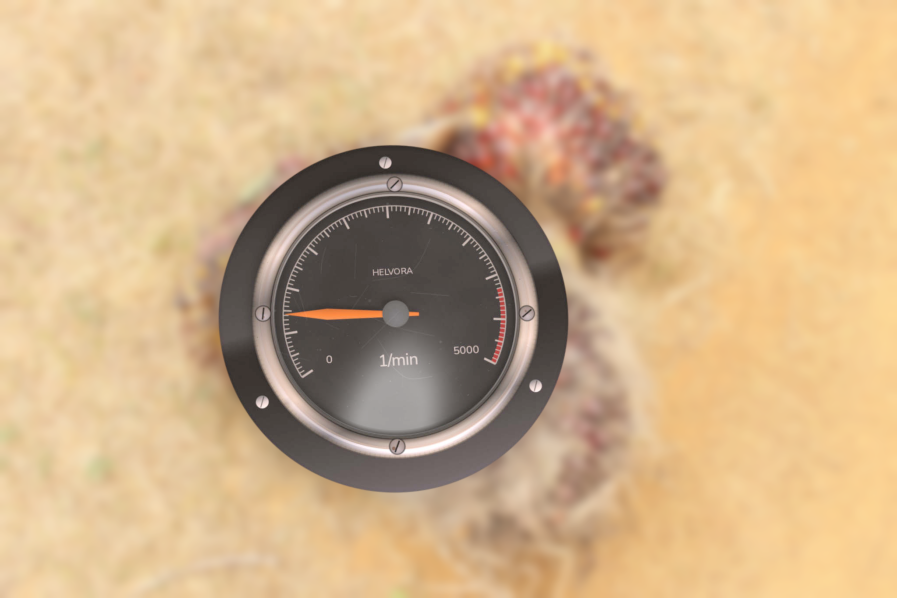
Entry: 700 rpm
